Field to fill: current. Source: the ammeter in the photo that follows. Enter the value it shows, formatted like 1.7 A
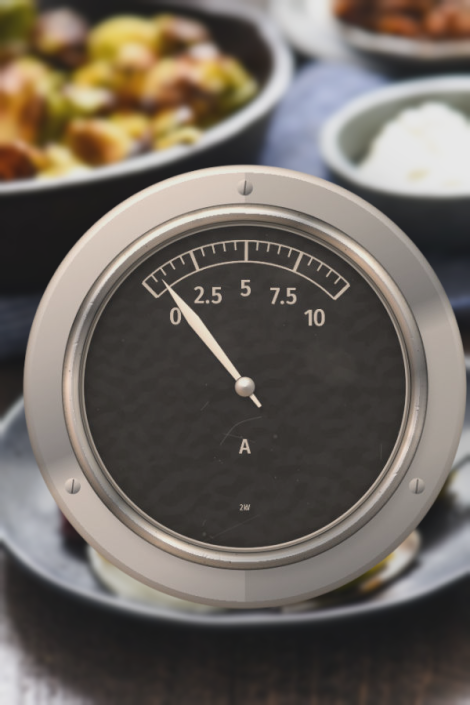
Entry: 0.75 A
